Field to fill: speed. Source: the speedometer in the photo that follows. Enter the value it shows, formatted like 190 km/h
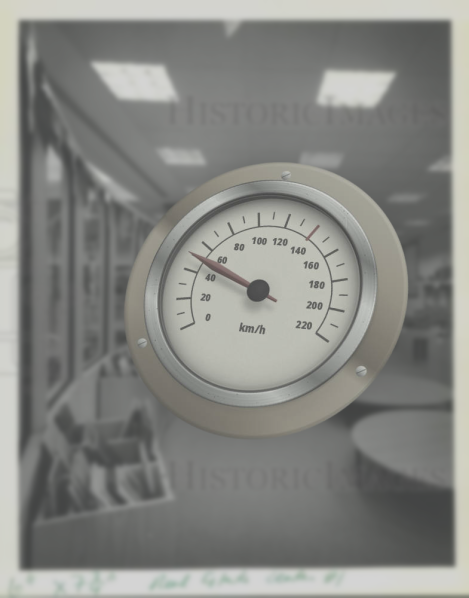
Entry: 50 km/h
